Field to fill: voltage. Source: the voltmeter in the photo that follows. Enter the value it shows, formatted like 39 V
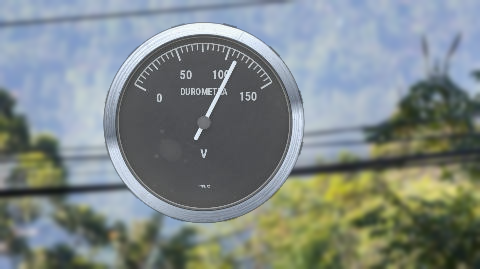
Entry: 110 V
